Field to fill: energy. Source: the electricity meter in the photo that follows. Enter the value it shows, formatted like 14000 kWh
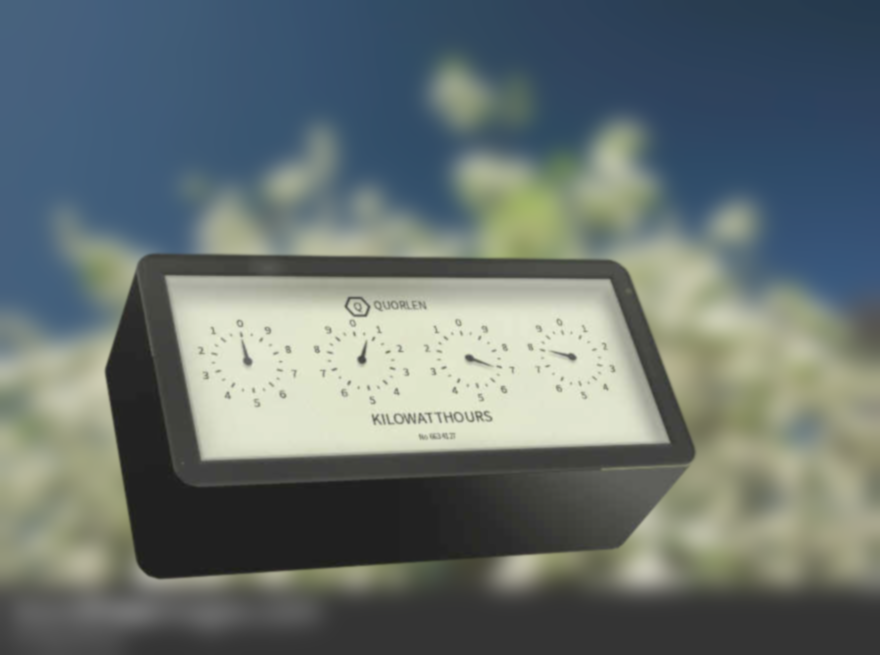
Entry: 68 kWh
